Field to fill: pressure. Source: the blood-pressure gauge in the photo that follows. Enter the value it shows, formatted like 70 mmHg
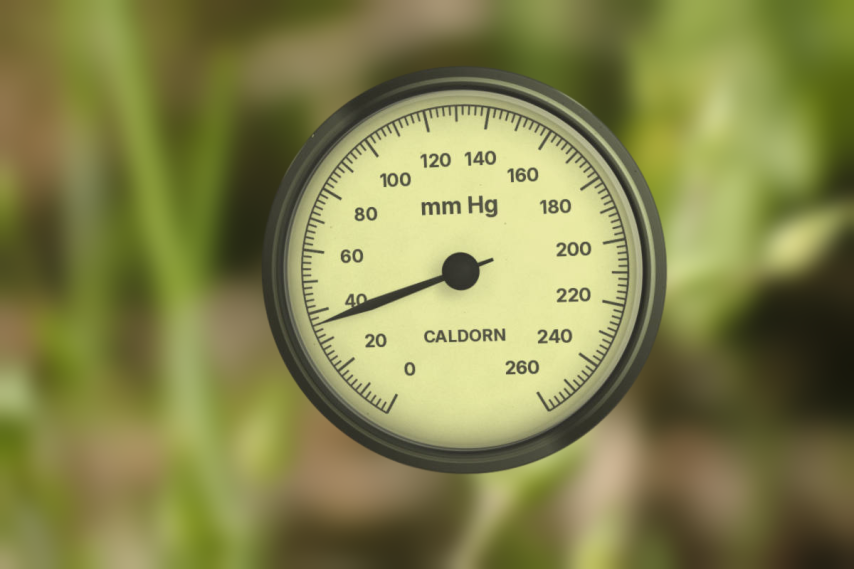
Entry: 36 mmHg
